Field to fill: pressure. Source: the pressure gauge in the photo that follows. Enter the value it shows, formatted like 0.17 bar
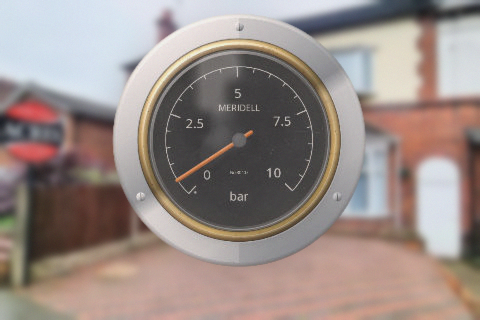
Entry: 0.5 bar
